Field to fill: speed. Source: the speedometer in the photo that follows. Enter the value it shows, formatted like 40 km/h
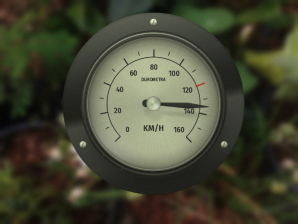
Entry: 135 km/h
